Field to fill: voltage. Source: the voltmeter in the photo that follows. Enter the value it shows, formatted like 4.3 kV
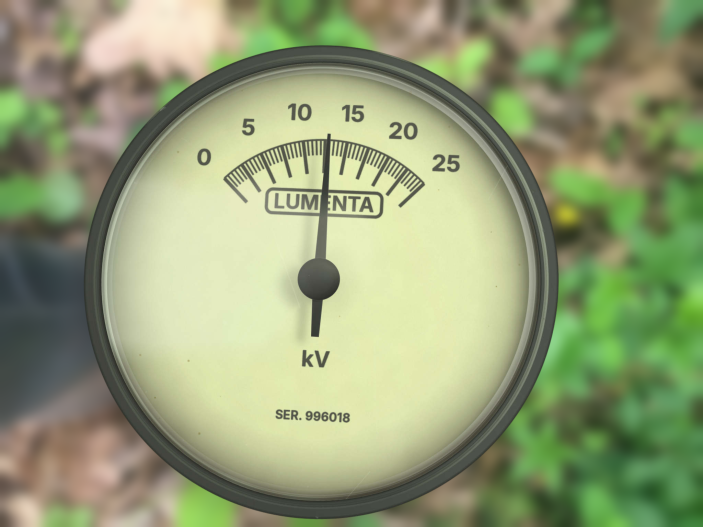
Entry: 13 kV
